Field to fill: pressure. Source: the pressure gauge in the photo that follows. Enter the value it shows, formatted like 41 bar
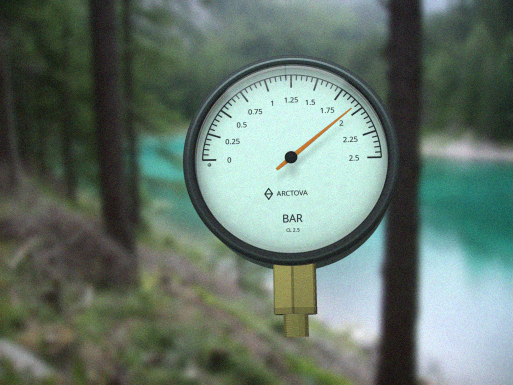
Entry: 1.95 bar
